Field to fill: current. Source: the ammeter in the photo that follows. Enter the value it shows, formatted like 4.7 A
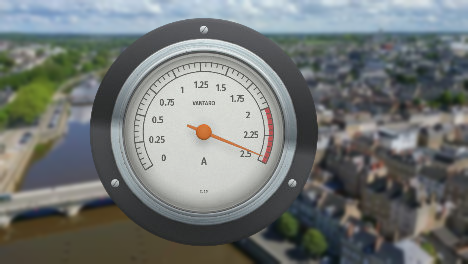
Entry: 2.45 A
